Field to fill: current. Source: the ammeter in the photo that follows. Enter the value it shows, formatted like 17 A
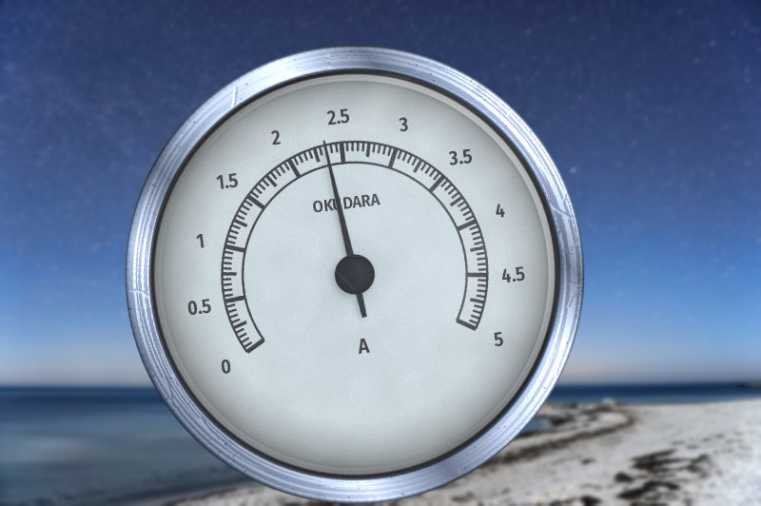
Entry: 2.35 A
